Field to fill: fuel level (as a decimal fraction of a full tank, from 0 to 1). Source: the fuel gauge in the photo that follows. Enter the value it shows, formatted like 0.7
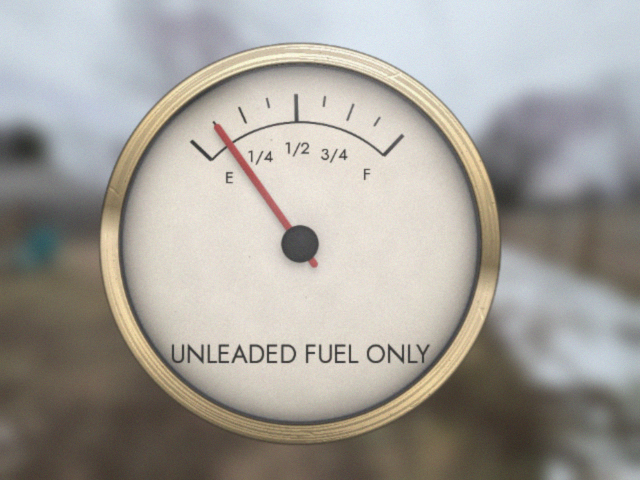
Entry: 0.125
